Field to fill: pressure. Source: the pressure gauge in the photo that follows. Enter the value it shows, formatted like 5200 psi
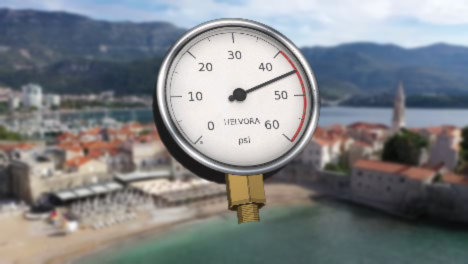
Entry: 45 psi
